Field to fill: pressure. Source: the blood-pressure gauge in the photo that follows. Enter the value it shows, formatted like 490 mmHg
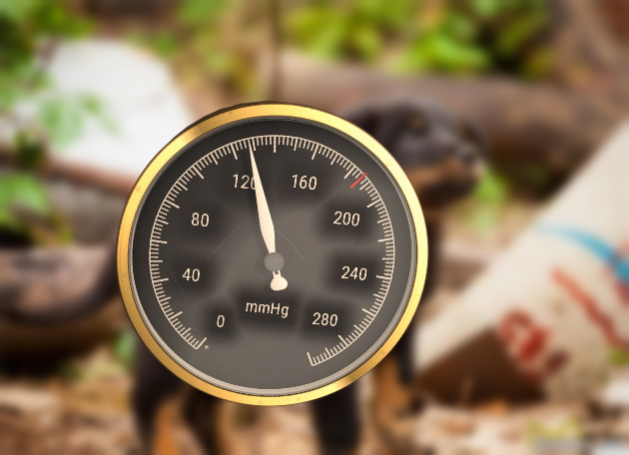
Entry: 128 mmHg
